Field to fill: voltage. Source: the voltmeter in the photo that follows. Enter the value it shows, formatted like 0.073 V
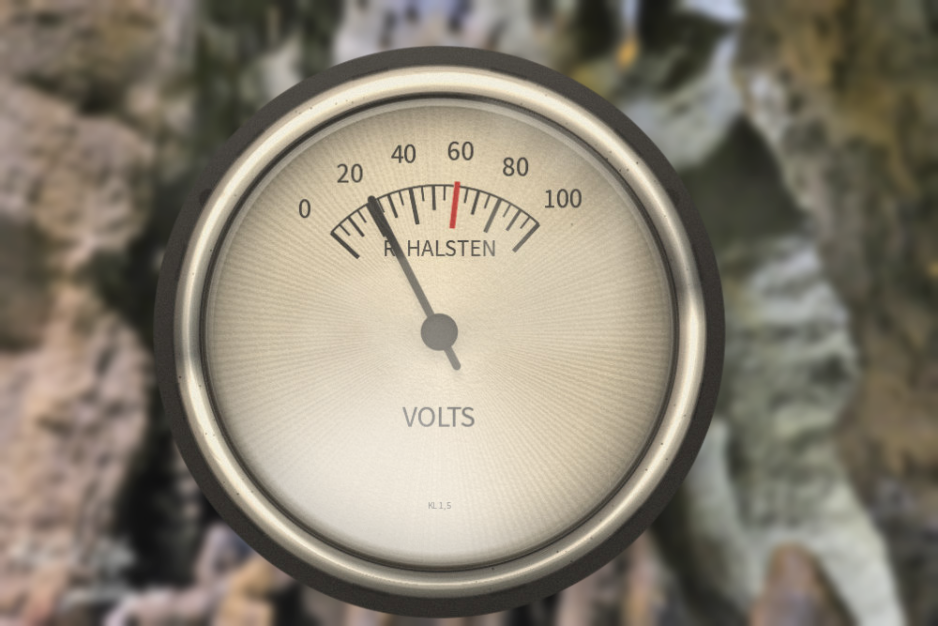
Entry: 22.5 V
